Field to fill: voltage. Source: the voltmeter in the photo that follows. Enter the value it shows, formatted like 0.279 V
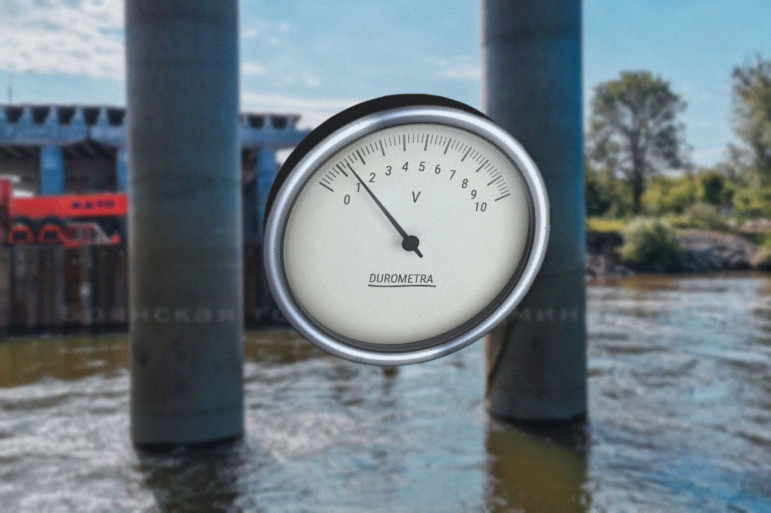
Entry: 1.4 V
